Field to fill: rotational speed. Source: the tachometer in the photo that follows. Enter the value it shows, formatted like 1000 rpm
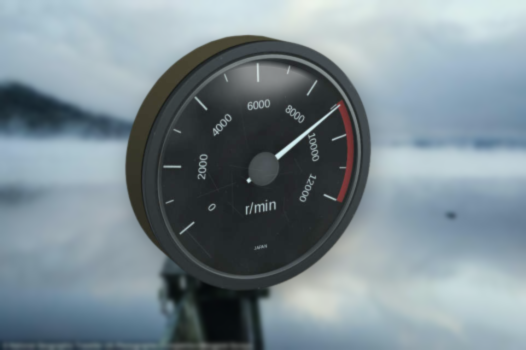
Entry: 9000 rpm
